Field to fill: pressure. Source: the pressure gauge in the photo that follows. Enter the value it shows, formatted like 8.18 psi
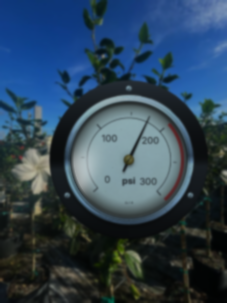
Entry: 175 psi
